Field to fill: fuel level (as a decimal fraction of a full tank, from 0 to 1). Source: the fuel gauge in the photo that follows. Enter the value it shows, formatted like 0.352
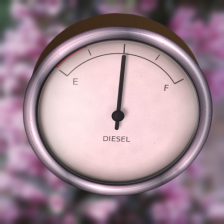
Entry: 0.5
